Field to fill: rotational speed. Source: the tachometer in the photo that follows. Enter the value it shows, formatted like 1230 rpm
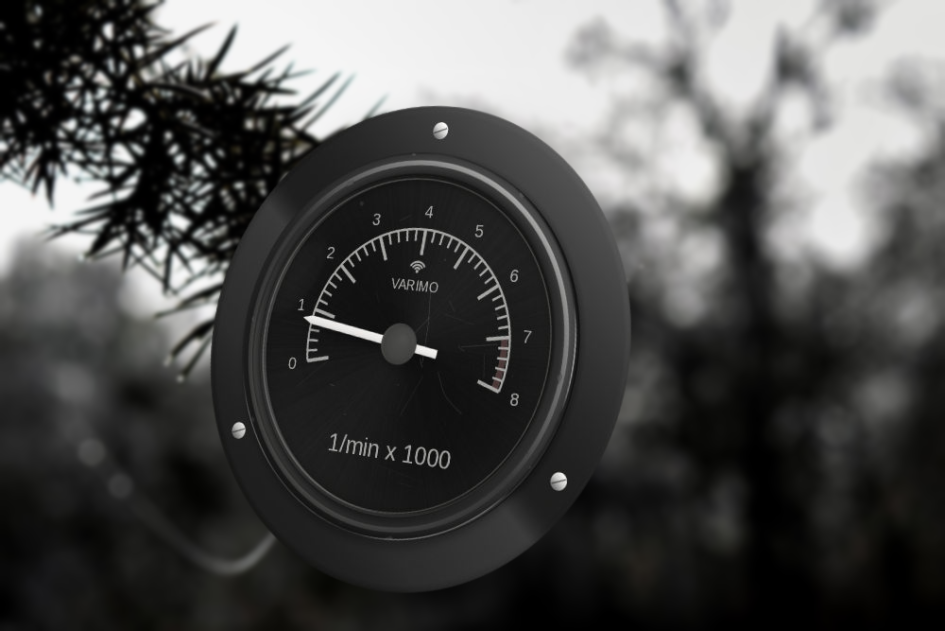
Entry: 800 rpm
